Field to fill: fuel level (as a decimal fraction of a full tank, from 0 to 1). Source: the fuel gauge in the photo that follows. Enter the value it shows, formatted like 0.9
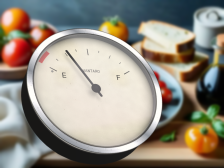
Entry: 0.25
